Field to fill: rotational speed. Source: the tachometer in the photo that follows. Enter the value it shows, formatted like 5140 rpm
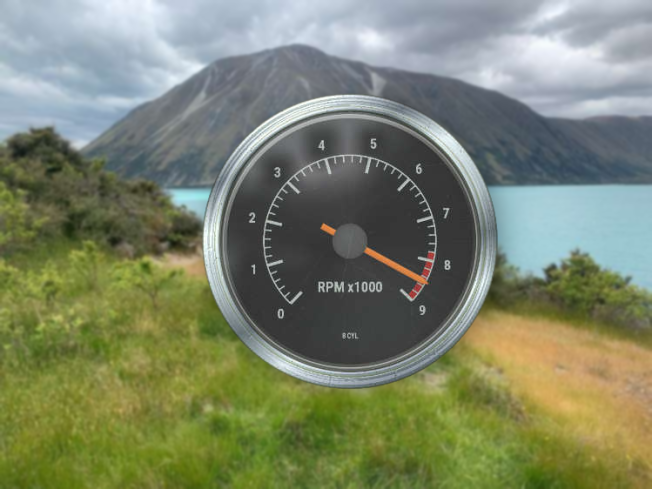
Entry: 8500 rpm
